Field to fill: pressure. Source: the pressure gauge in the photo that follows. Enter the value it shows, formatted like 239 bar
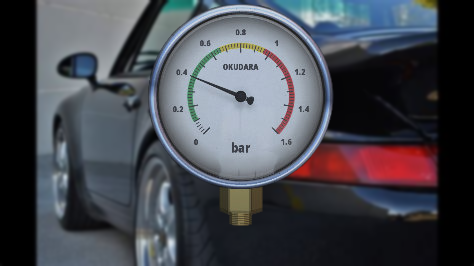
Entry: 0.4 bar
